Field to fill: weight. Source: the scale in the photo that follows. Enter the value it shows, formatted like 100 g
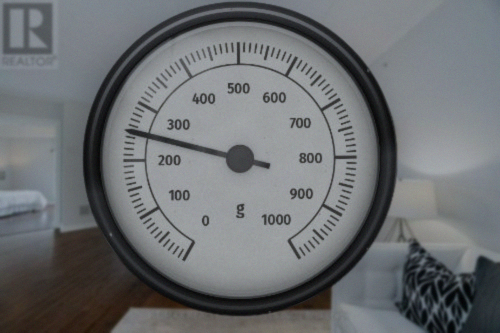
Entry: 250 g
